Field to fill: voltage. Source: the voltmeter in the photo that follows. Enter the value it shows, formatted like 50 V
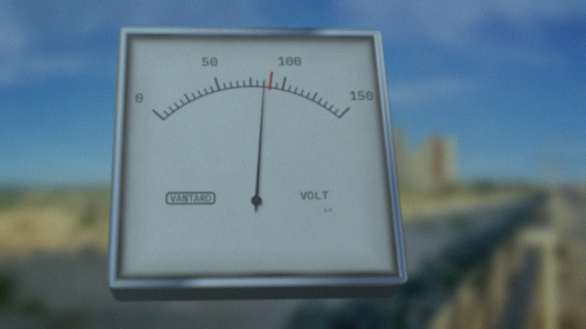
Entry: 85 V
